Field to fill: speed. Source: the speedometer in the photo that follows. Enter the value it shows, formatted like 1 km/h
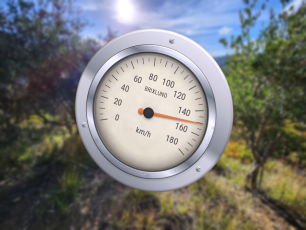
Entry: 150 km/h
